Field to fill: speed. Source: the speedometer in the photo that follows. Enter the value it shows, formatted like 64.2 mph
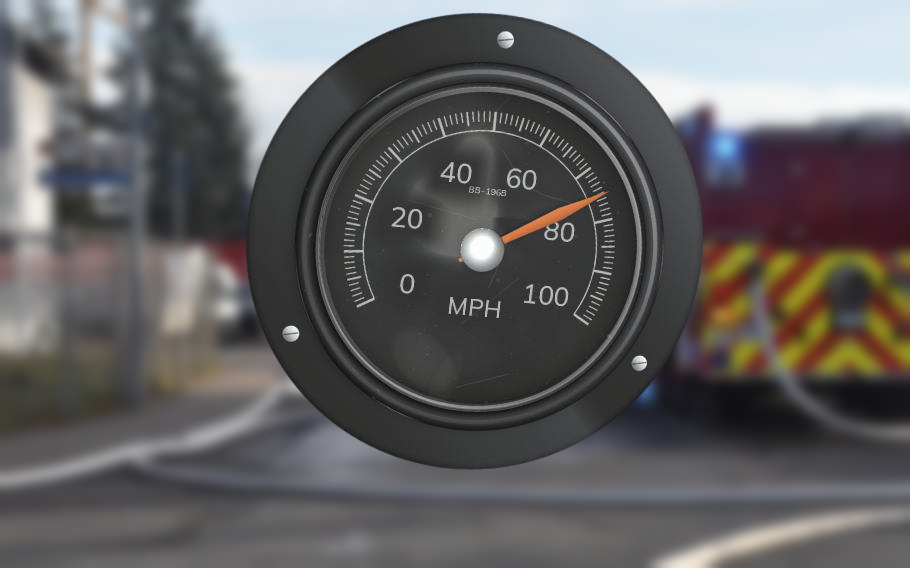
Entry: 75 mph
